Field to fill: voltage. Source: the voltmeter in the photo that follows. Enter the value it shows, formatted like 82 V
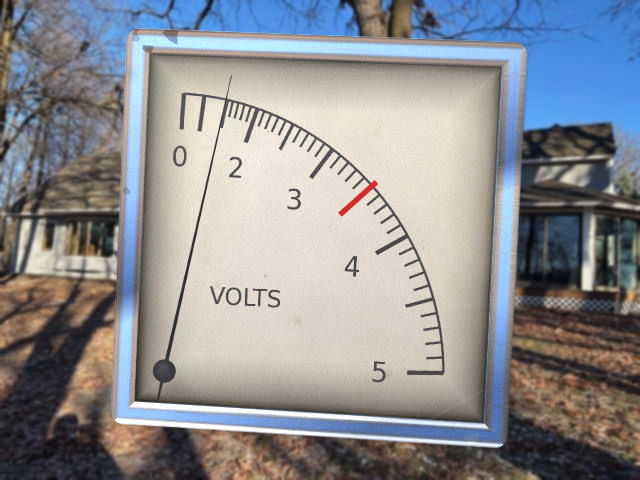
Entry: 1.5 V
